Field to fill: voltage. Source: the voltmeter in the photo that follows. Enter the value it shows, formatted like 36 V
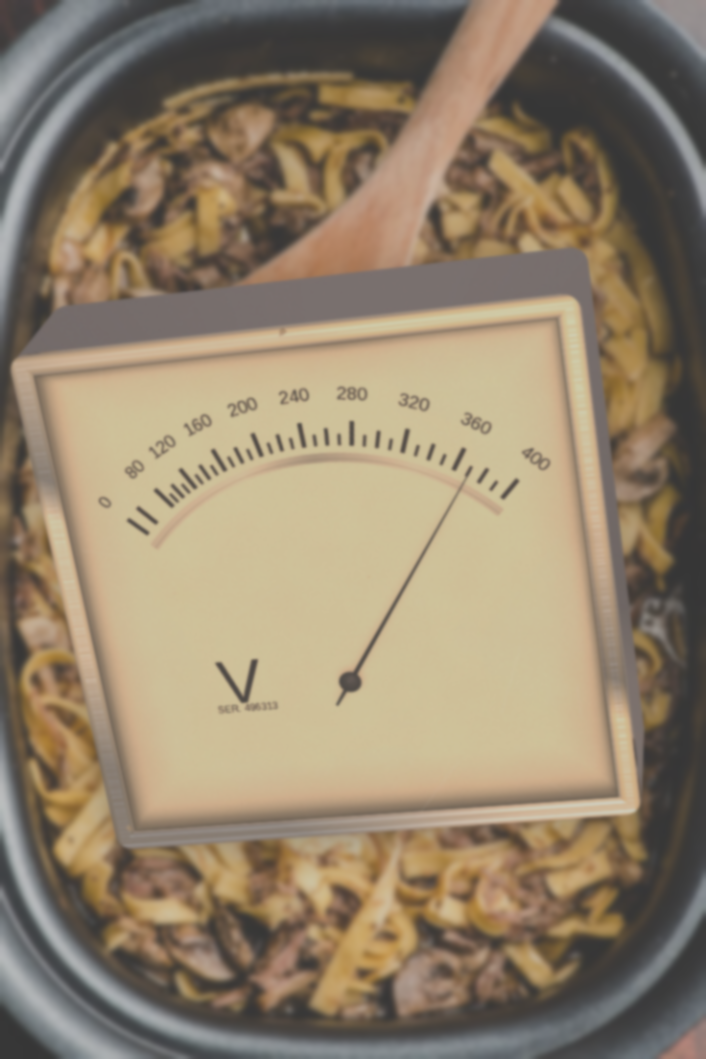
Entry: 370 V
